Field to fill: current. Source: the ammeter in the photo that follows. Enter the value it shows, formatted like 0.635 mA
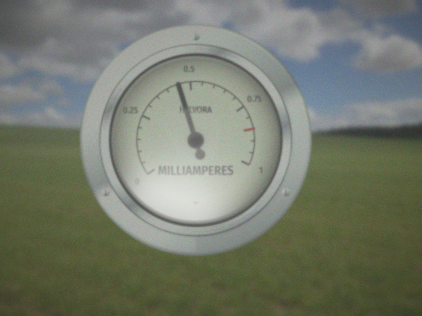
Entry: 0.45 mA
